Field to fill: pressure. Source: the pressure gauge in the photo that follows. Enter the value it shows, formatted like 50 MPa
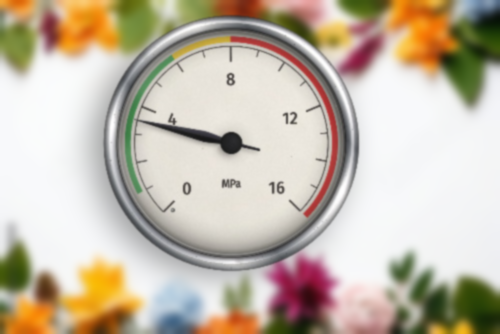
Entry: 3.5 MPa
